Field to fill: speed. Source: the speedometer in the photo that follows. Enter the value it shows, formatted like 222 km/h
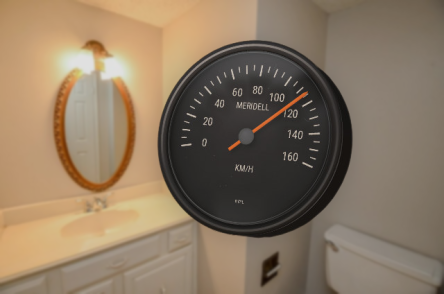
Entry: 115 km/h
